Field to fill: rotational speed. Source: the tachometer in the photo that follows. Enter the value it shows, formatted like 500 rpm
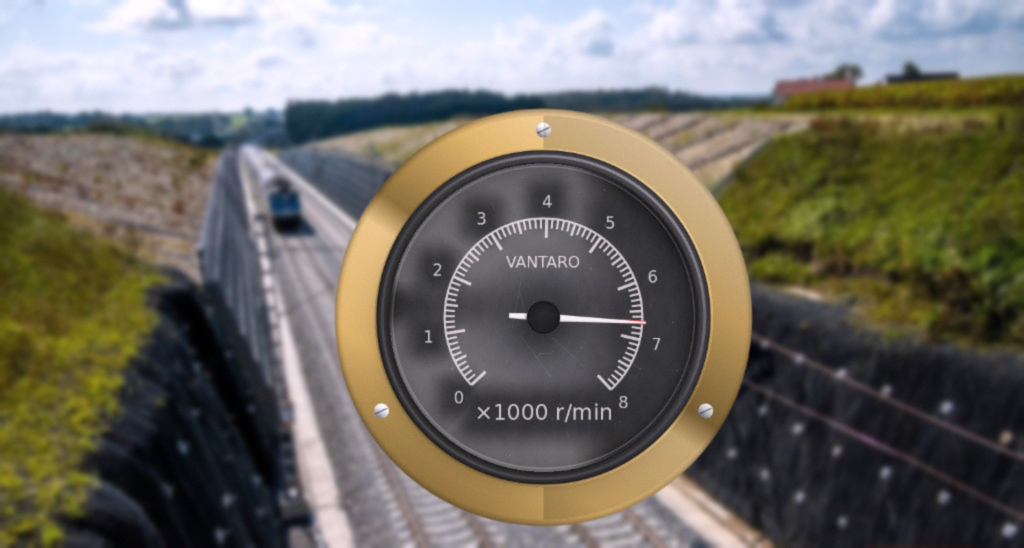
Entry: 6700 rpm
